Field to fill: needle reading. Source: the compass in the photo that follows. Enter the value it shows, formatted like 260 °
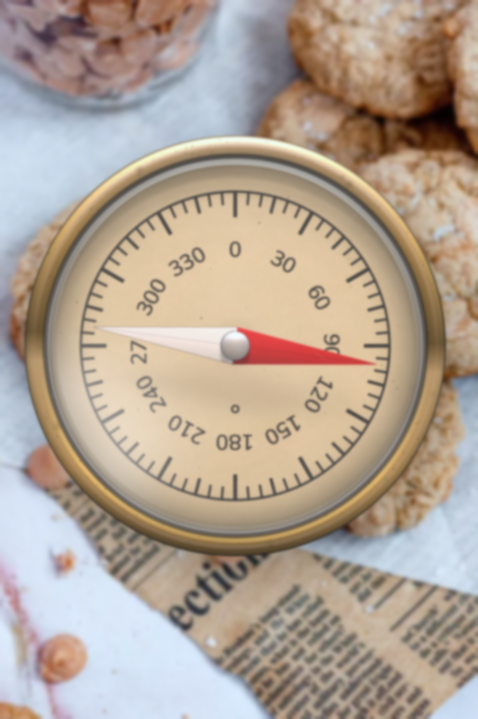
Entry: 97.5 °
